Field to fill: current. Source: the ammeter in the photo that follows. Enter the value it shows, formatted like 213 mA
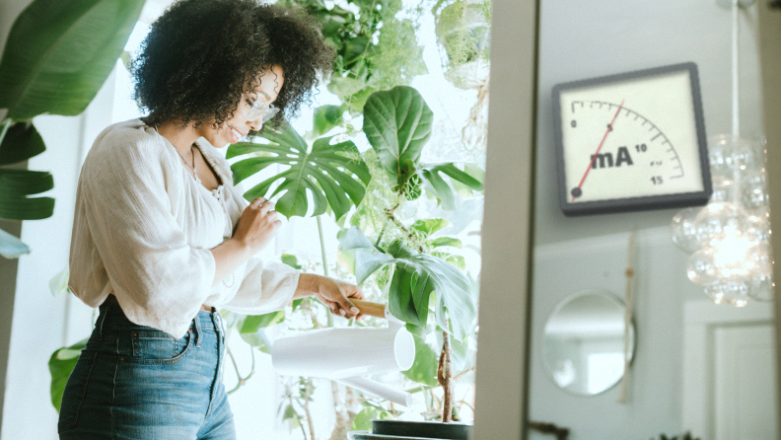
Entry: 5 mA
